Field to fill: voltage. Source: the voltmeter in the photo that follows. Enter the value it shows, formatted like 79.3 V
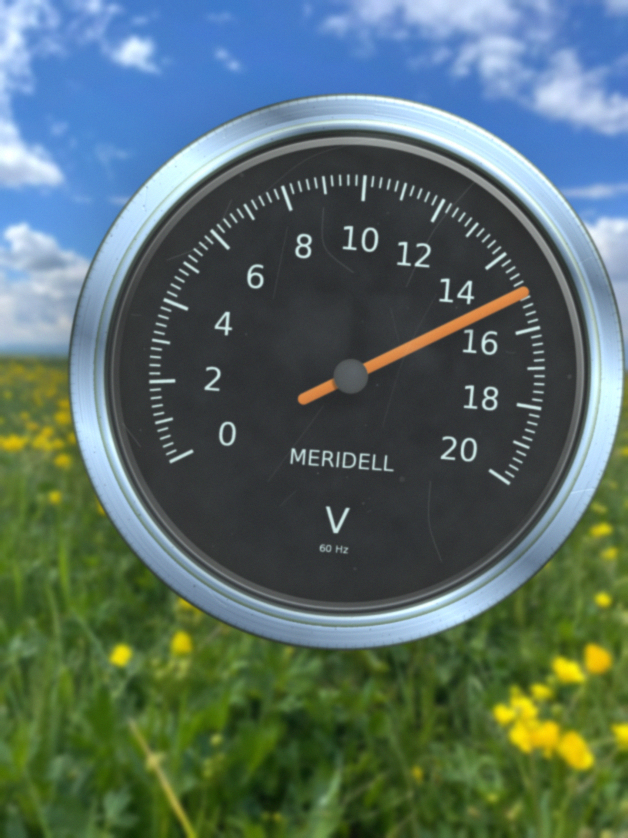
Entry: 15 V
